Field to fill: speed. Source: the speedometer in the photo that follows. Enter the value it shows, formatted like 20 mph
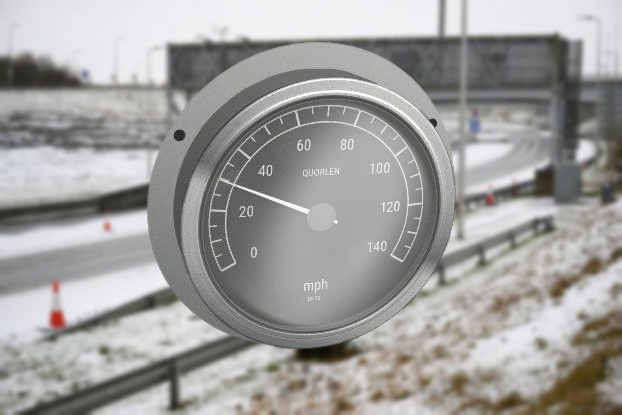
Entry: 30 mph
